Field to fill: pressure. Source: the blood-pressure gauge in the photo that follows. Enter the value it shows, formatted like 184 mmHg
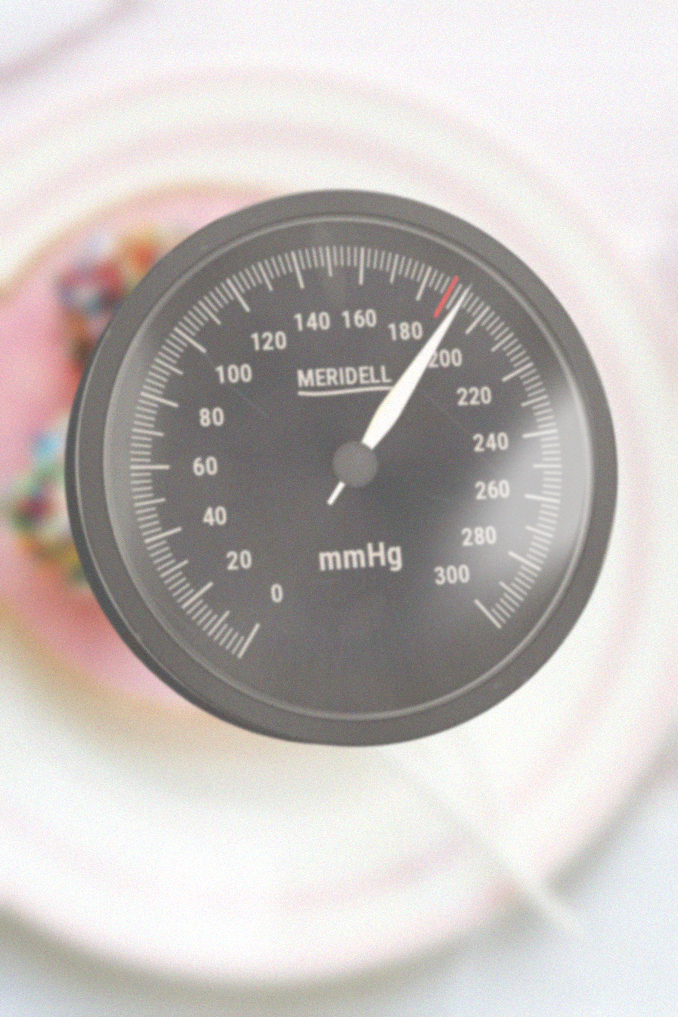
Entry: 192 mmHg
